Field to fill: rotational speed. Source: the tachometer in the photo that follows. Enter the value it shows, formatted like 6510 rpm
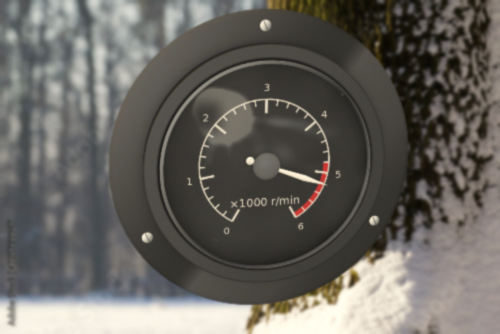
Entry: 5200 rpm
